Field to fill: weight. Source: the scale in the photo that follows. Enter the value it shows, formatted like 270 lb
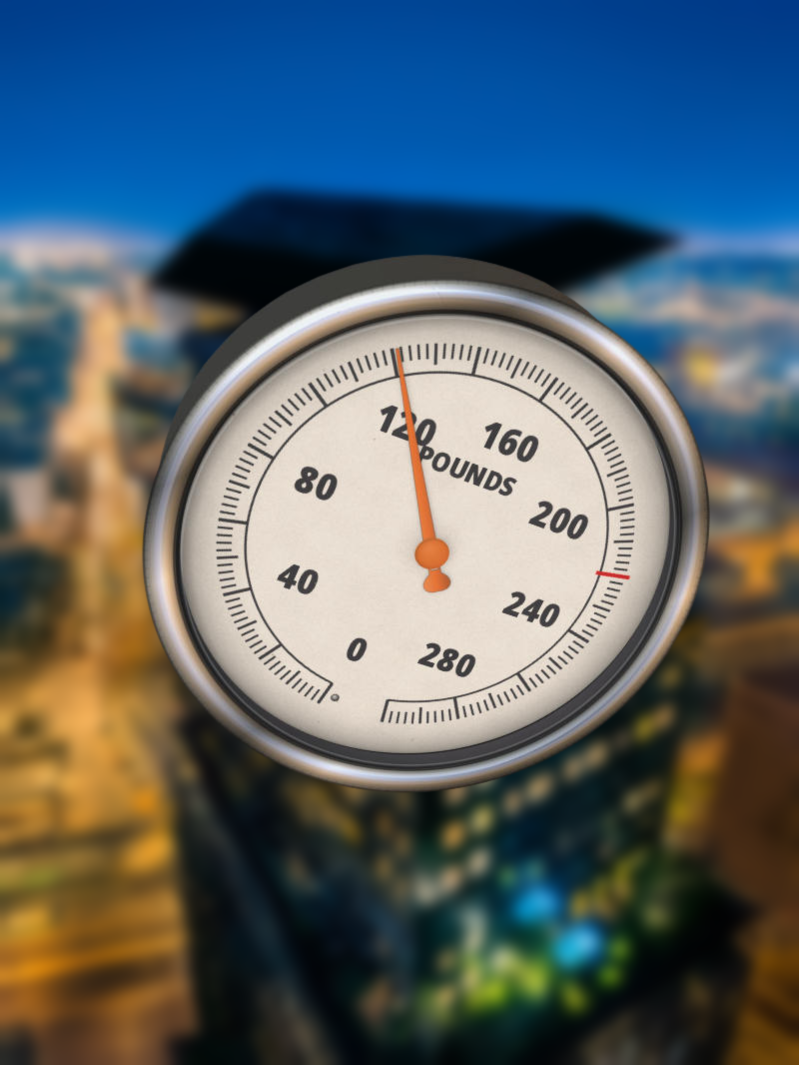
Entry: 121 lb
